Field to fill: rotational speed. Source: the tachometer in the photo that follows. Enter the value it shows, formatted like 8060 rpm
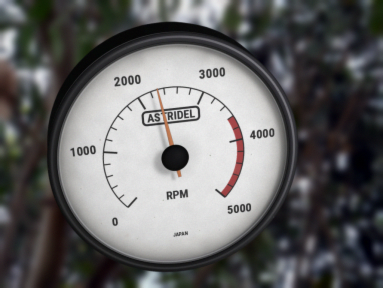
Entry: 2300 rpm
